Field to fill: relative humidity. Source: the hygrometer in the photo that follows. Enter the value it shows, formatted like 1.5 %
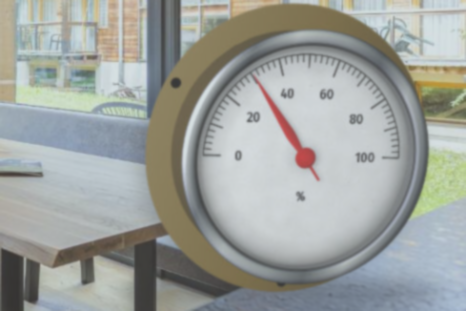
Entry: 30 %
